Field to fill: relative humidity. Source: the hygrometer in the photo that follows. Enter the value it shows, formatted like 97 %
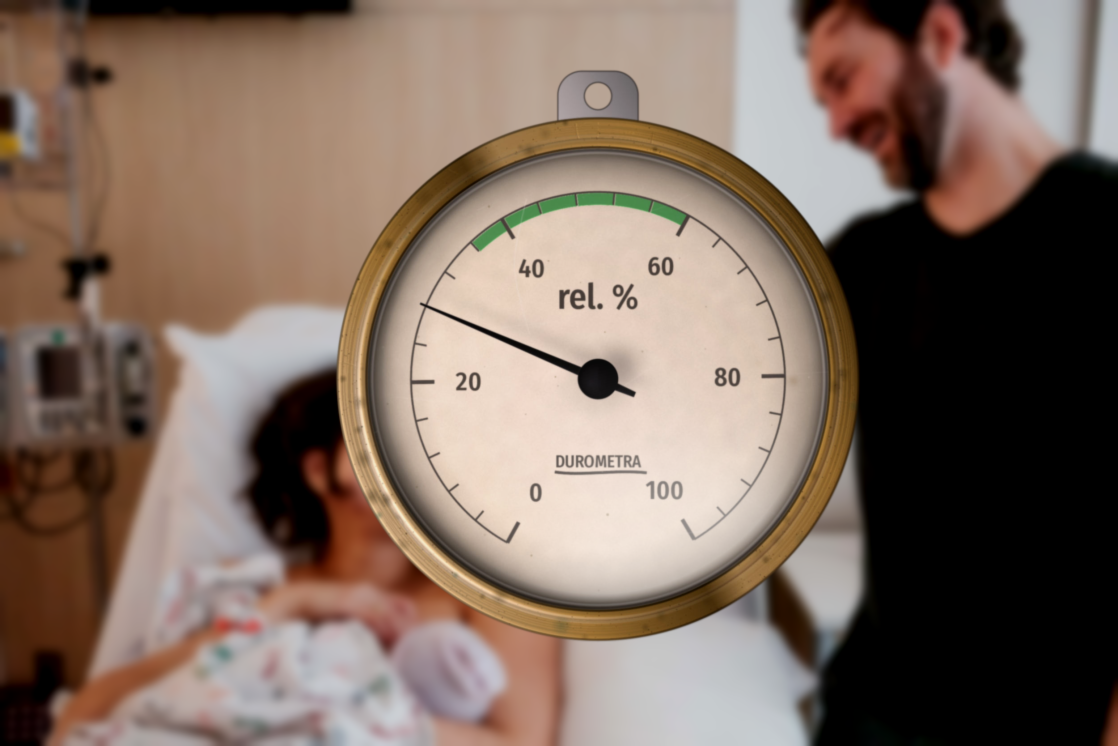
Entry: 28 %
